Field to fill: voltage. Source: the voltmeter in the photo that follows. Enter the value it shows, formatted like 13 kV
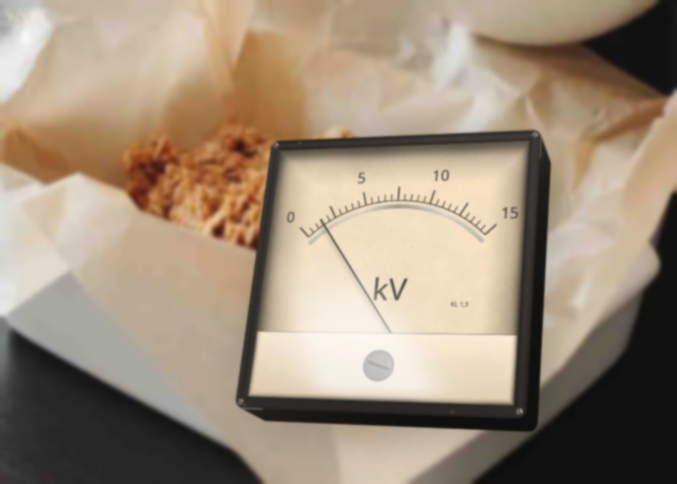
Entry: 1.5 kV
